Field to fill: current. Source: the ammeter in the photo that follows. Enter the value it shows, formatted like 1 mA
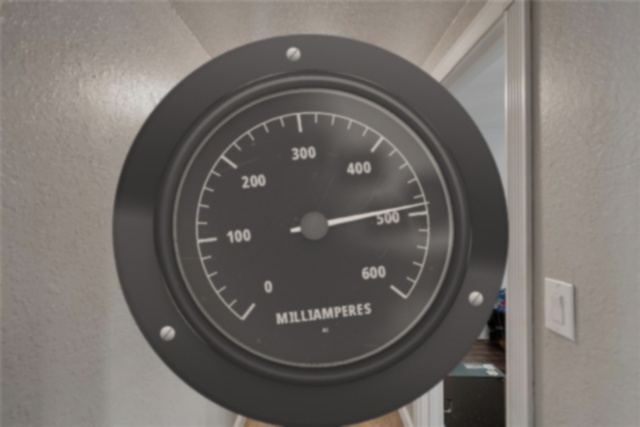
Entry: 490 mA
